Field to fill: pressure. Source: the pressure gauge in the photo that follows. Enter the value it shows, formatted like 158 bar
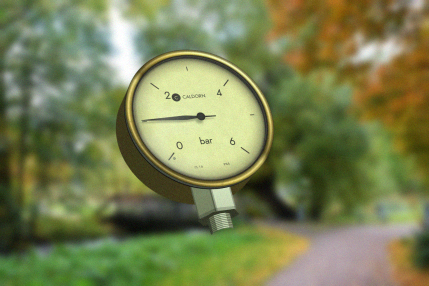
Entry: 1 bar
